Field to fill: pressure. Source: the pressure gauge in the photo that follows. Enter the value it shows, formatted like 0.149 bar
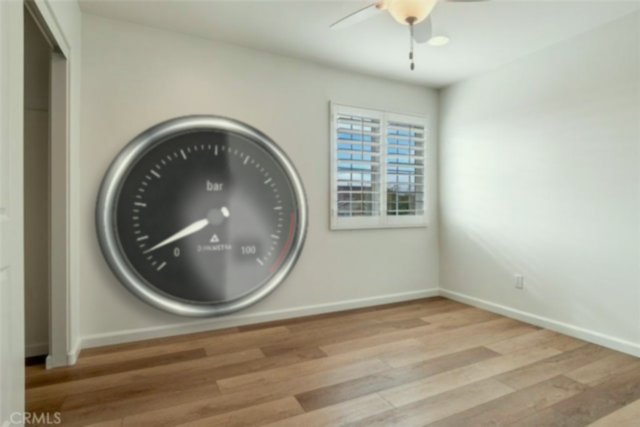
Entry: 6 bar
